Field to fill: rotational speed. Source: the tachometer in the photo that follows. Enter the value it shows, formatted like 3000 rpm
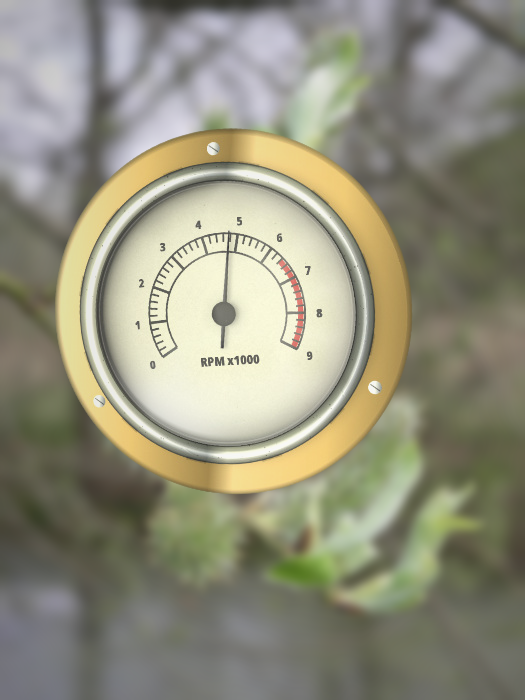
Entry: 4800 rpm
